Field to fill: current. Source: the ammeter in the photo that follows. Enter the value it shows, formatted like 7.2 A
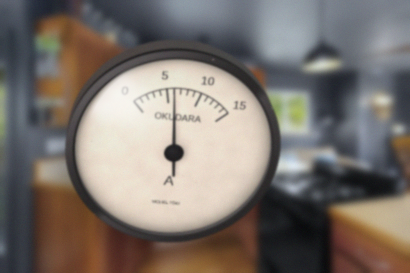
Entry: 6 A
